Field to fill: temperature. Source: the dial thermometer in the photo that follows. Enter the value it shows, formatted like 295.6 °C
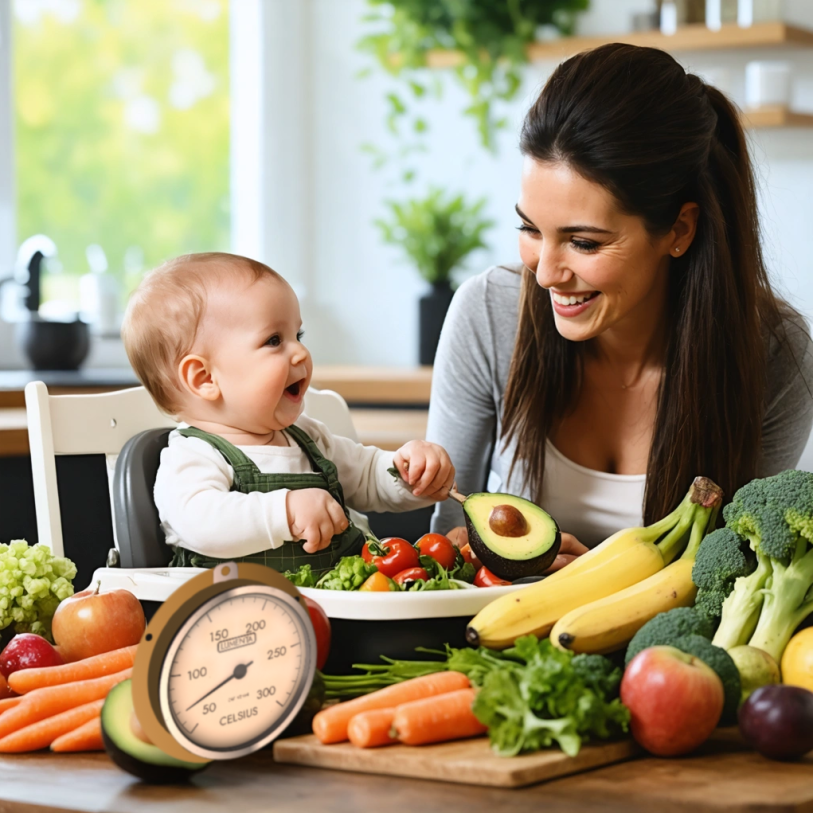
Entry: 70 °C
